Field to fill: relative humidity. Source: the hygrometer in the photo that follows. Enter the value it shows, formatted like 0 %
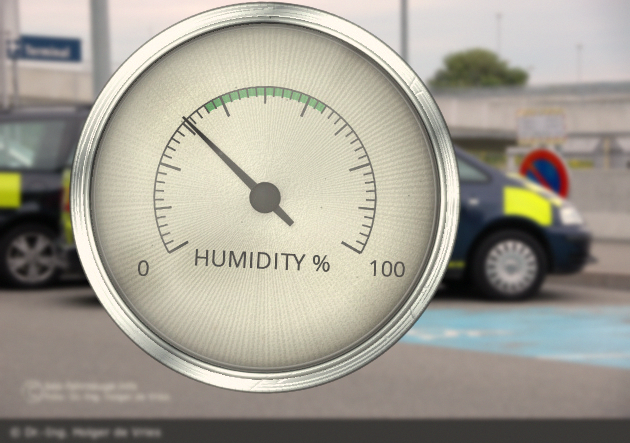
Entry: 31 %
